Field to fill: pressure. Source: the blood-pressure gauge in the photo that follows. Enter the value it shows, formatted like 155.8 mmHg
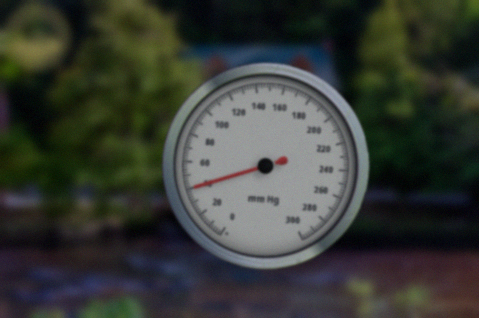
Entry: 40 mmHg
